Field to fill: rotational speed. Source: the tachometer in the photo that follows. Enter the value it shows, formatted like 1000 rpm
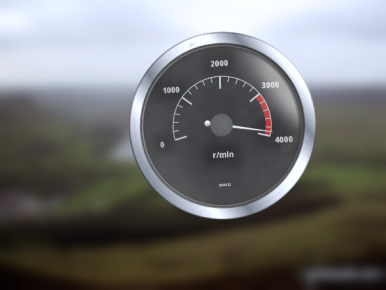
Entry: 3900 rpm
